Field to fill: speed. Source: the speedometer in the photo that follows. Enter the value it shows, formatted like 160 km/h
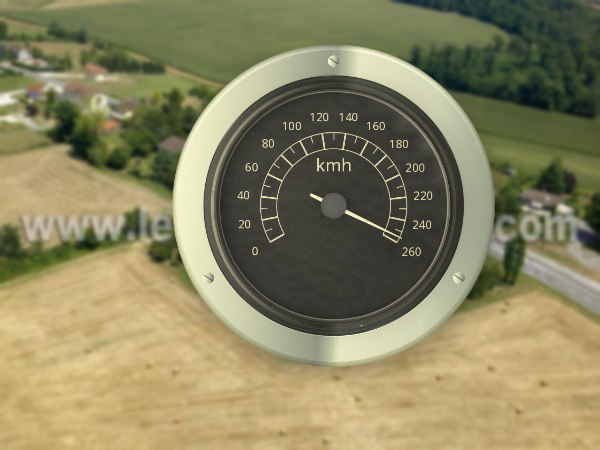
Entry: 255 km/h
